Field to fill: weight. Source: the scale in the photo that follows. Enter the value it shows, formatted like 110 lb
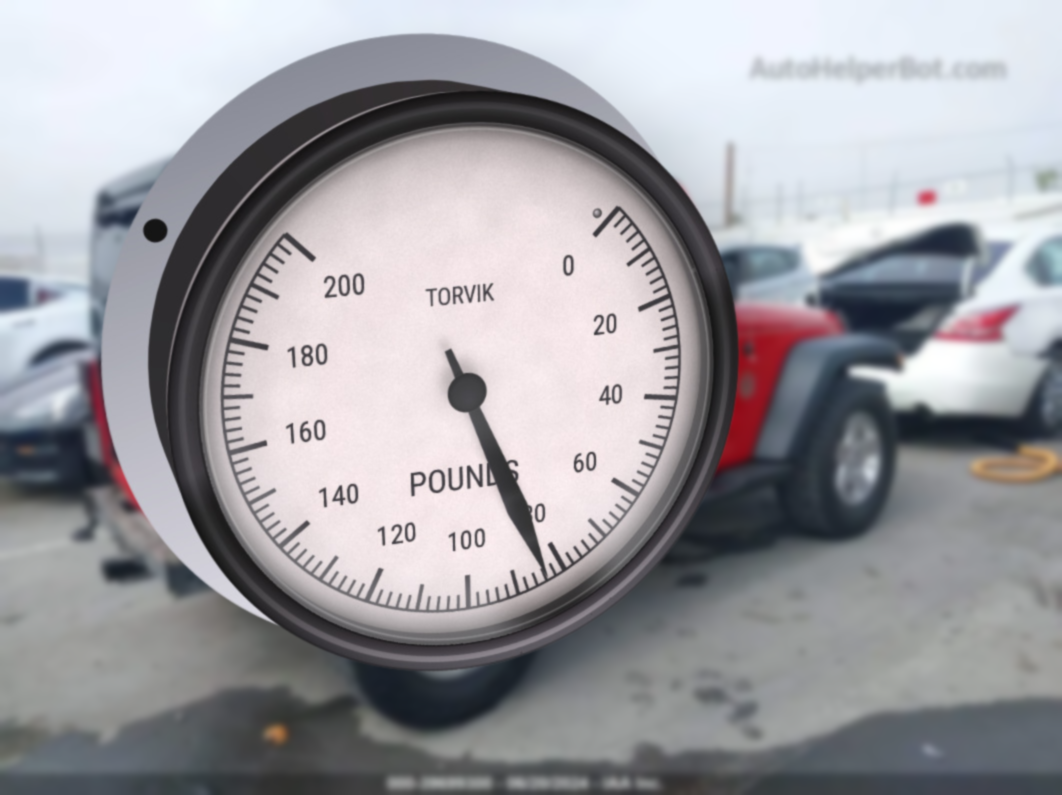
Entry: 84 lb
